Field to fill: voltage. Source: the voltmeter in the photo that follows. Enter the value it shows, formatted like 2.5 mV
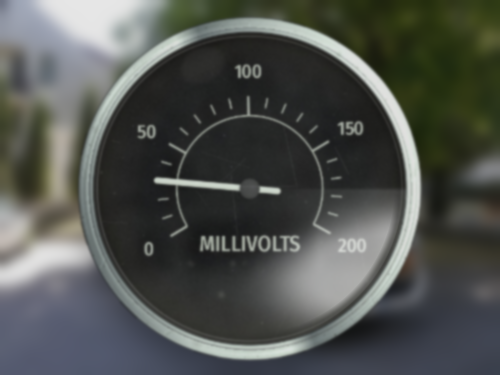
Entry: 30 mV
